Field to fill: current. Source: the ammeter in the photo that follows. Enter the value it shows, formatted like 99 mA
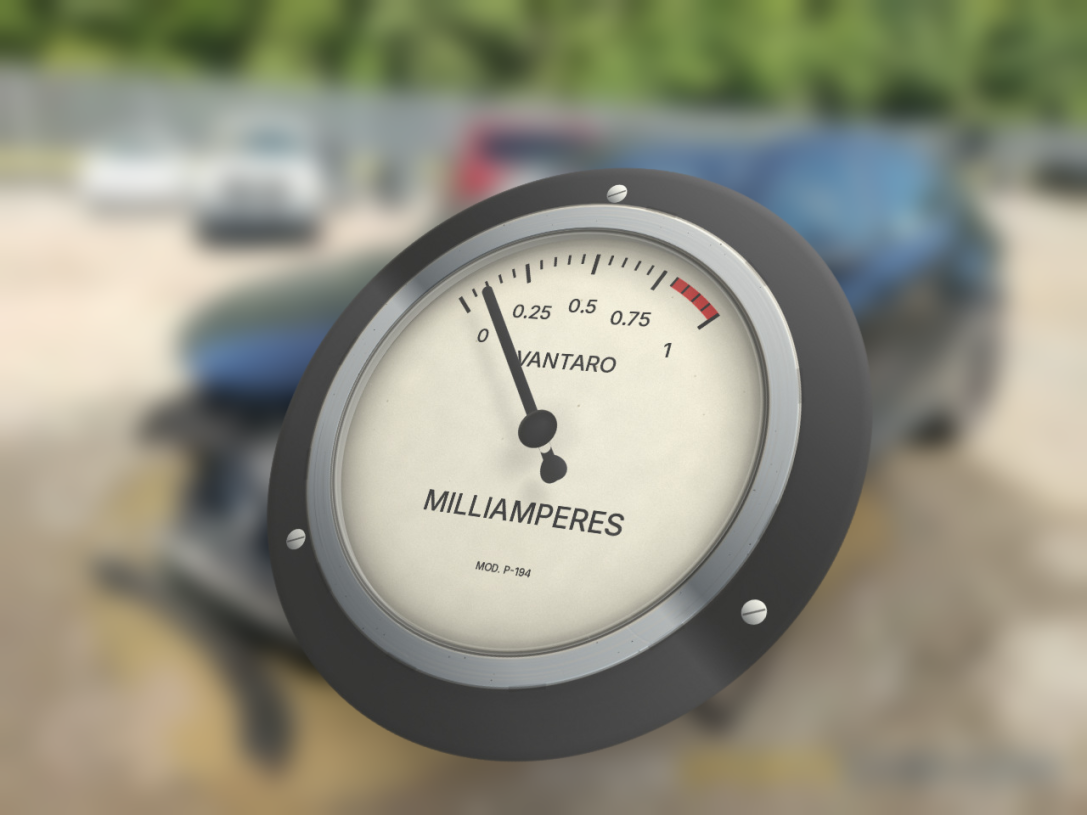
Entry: 0.1 mA
